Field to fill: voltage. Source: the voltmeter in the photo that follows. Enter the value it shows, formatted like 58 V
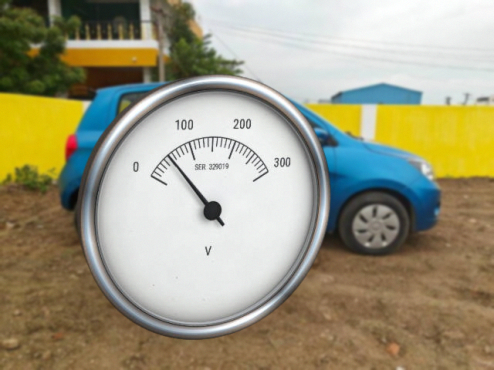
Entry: 50 V
